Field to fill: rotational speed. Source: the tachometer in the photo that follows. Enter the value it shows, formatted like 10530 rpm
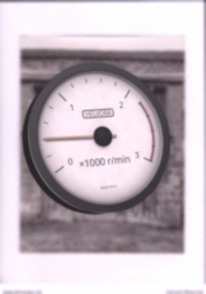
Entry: 400 rpm
